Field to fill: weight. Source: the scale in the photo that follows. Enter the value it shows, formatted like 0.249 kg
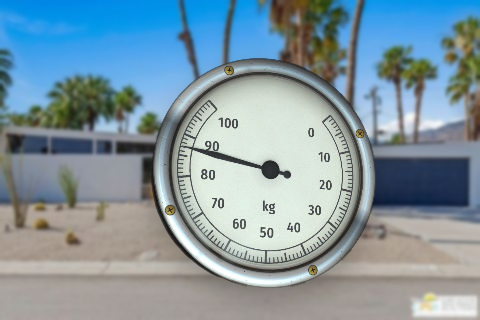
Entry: 87 kg
